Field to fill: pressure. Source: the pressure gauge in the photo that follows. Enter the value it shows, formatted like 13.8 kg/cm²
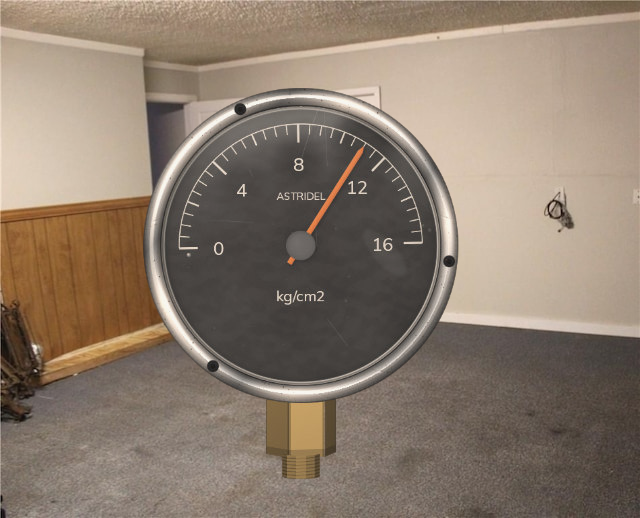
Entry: 11 kg/cm²
